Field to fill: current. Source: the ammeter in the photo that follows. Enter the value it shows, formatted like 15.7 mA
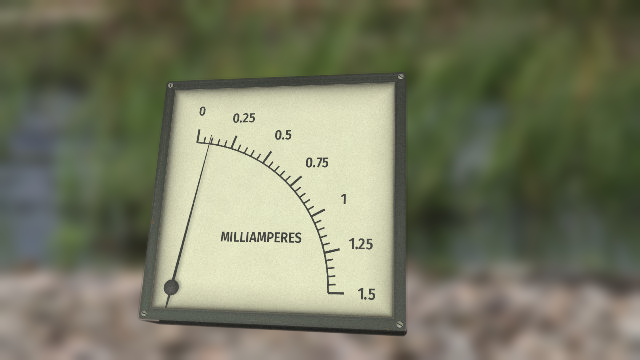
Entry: 0.1 mA
